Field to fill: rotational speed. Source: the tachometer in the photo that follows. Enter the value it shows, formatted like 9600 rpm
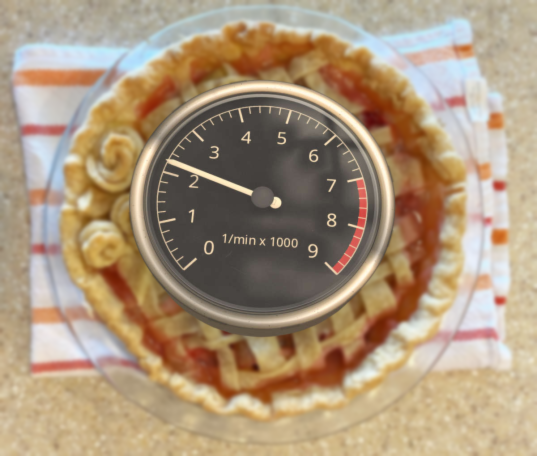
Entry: 2200 rpm
